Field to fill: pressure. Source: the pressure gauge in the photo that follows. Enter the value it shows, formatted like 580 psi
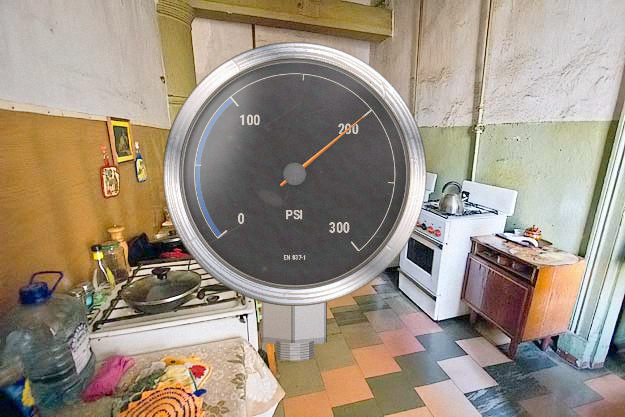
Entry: 200 psi
